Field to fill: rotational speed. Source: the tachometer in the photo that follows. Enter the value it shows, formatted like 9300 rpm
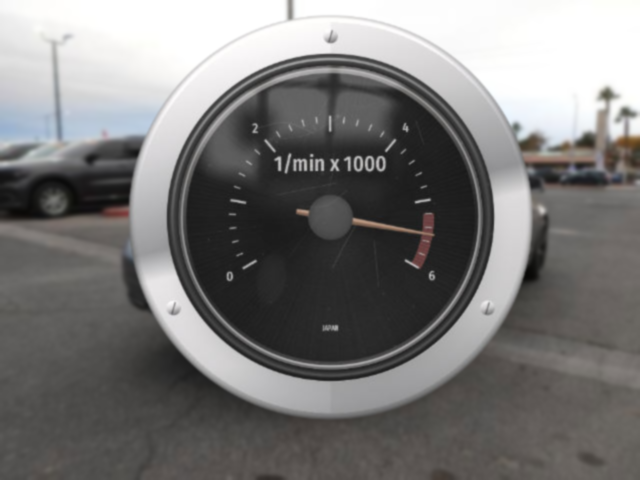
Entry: 5500 rpm
